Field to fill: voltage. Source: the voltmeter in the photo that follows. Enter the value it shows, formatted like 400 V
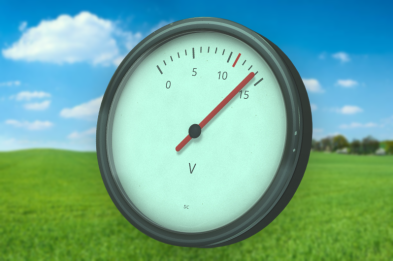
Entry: 14 V
